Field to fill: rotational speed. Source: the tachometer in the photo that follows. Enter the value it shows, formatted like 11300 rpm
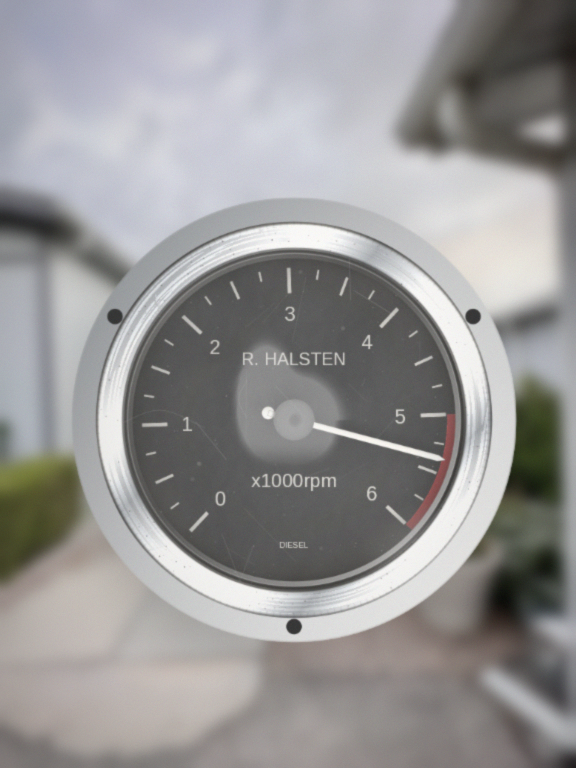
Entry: 5375 rpm
